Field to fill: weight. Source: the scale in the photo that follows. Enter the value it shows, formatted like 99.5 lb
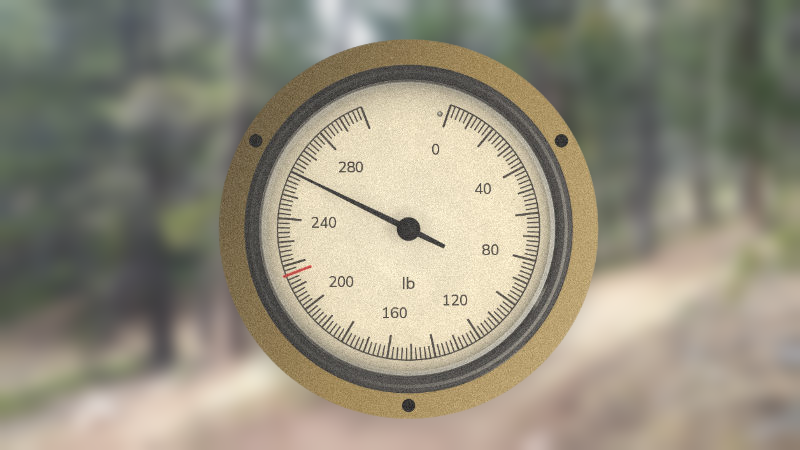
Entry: 260 lb
